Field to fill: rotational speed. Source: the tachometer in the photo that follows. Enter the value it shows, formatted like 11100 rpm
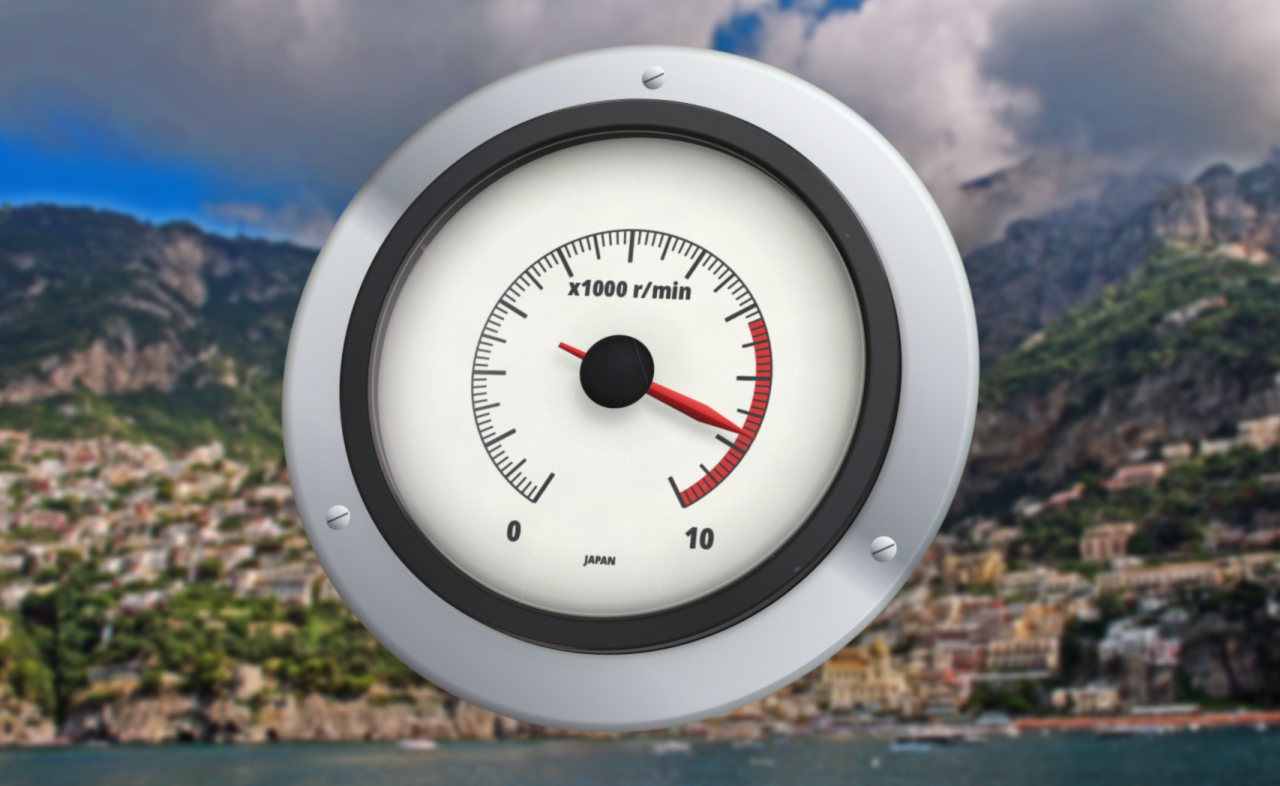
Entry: 8800 rpm
